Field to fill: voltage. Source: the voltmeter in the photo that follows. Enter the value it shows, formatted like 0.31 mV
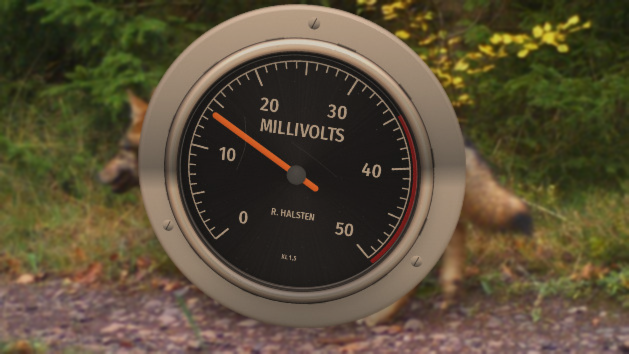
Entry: 14 mV
